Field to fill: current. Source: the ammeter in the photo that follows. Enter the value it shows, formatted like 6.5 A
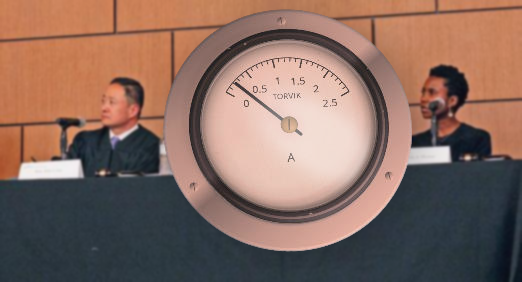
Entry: 0.2 A
